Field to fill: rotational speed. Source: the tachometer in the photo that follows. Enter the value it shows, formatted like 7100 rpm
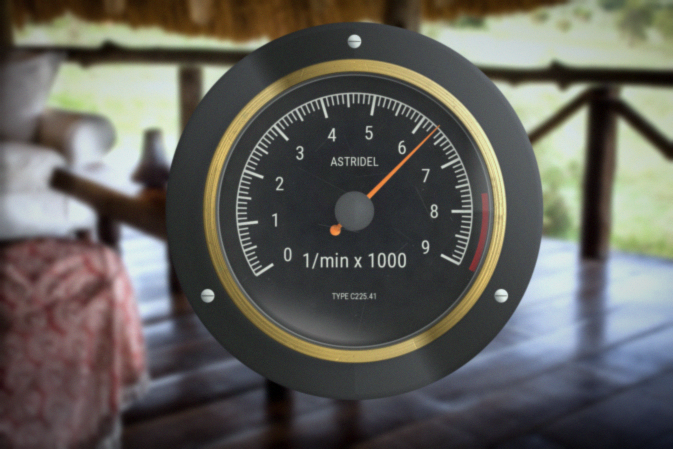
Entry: 6300 rpm
